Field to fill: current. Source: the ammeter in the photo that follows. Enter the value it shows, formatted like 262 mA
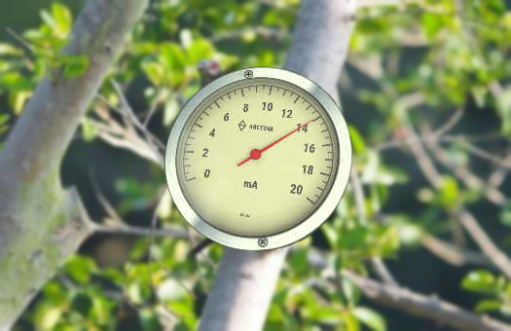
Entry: 14 mA
